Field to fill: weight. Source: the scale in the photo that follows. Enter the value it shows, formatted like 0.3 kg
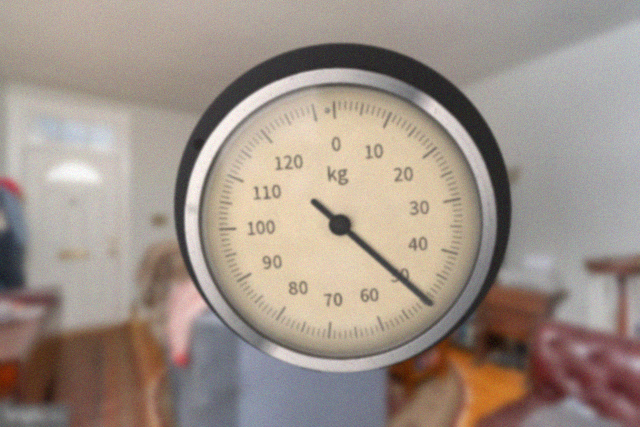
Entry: 50 kg
